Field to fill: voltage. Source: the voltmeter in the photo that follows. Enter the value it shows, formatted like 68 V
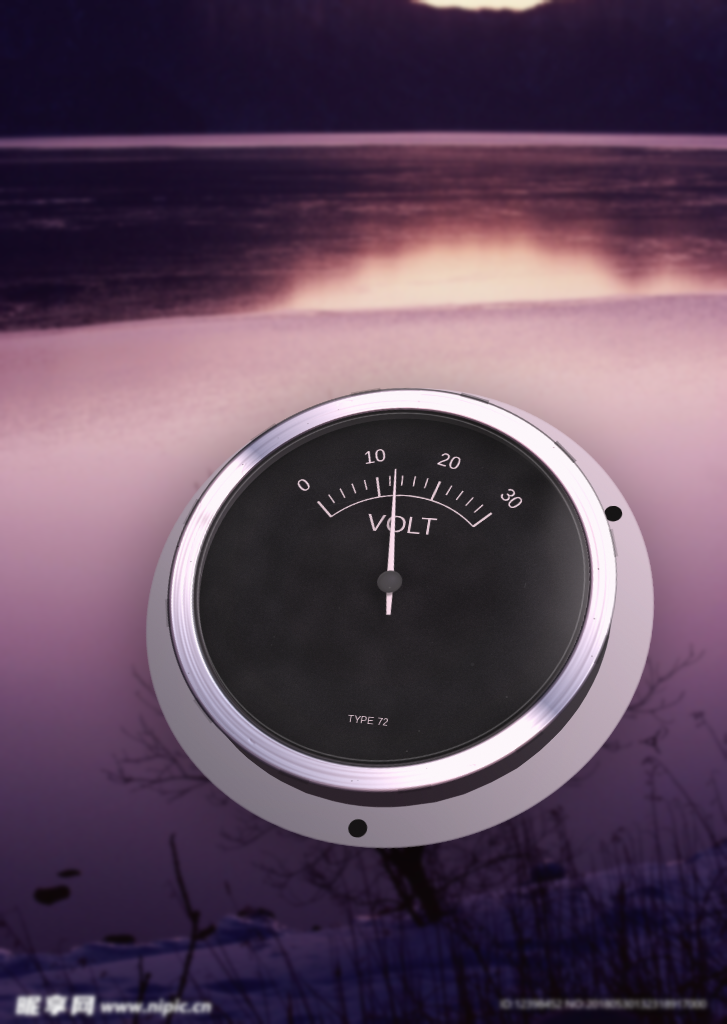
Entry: 13 V
